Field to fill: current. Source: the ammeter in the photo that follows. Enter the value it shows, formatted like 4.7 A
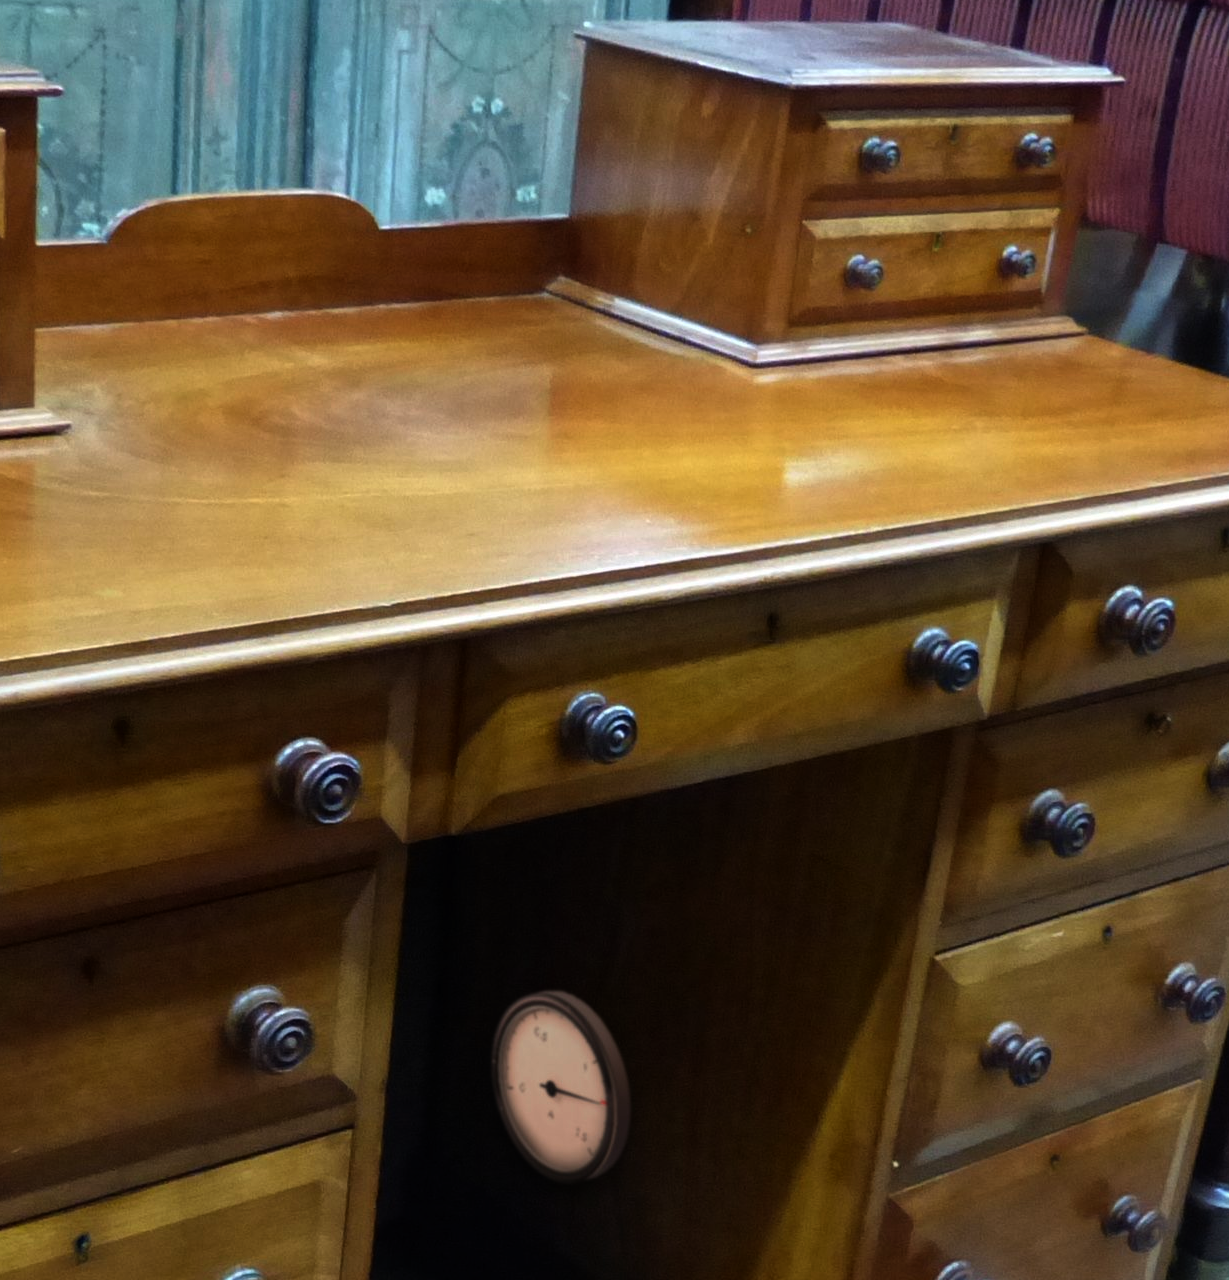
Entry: 1.2 A
